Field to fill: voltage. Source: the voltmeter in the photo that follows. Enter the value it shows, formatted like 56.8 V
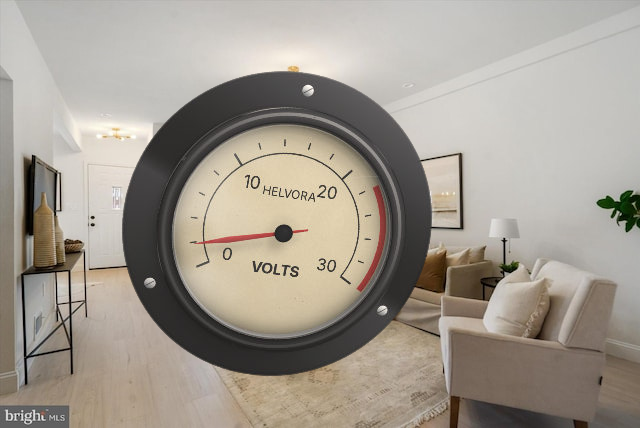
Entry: 2 V
